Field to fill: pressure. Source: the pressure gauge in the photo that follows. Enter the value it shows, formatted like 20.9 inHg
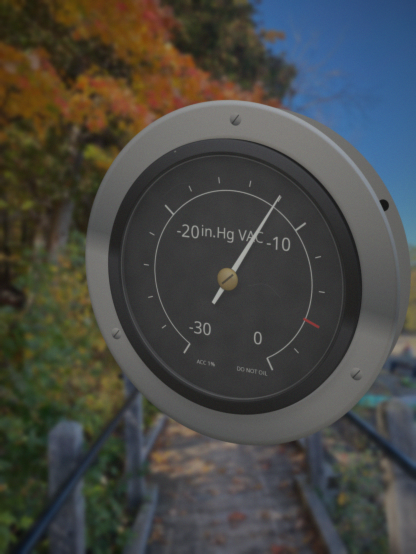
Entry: -12 inHg
